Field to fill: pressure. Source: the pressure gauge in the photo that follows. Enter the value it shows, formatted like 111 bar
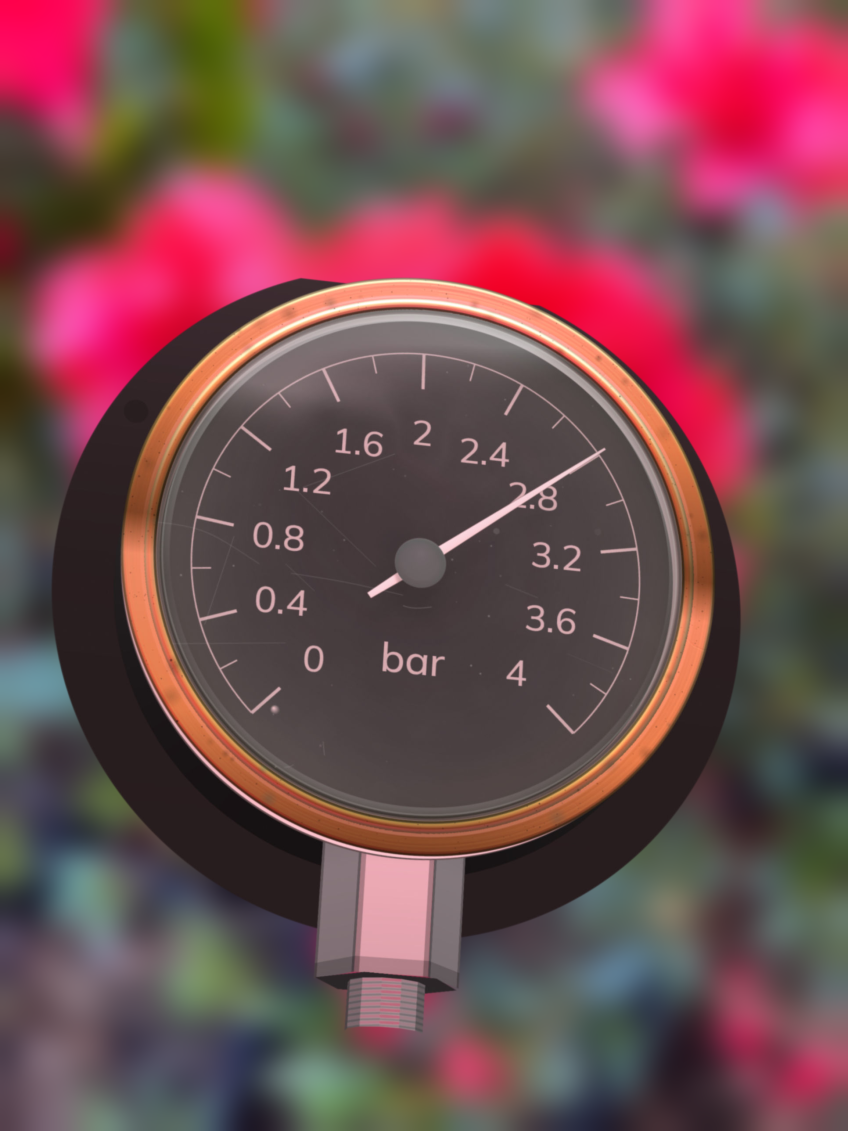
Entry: 2.8 bar
